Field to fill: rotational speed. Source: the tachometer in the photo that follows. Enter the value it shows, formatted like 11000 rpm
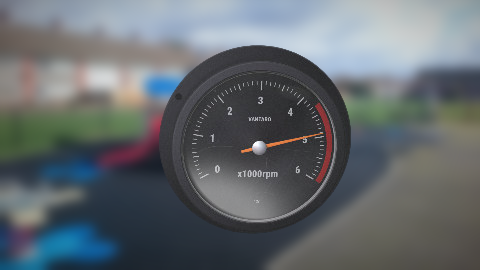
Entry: 4900 rpm
